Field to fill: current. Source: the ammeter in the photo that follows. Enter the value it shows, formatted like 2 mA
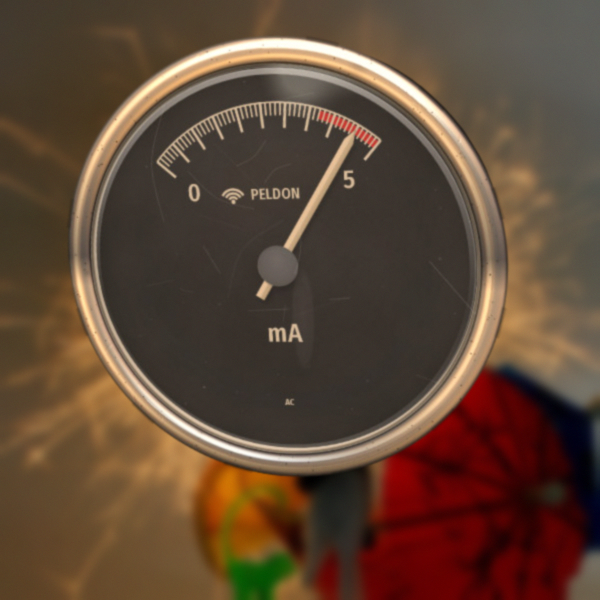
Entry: 4.5 mA
